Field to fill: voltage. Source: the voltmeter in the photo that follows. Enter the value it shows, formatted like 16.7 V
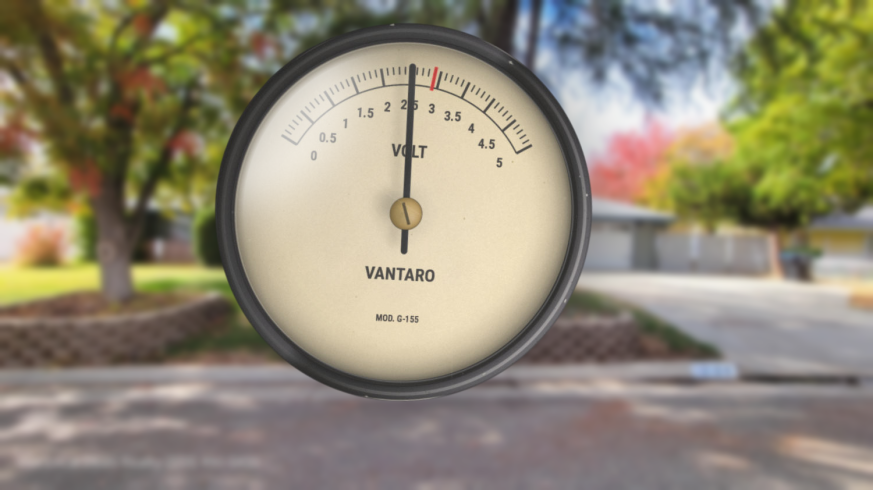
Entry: 2.5 V
